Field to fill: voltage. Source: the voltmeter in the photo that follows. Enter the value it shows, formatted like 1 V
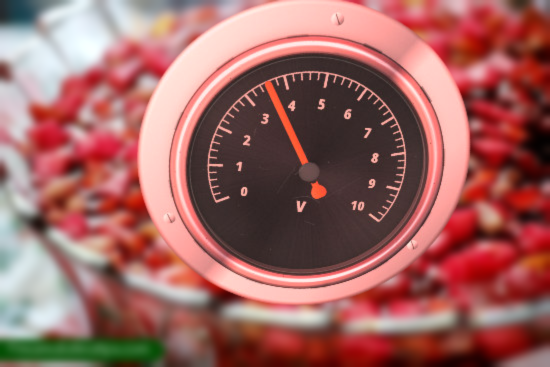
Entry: 3.6 V
